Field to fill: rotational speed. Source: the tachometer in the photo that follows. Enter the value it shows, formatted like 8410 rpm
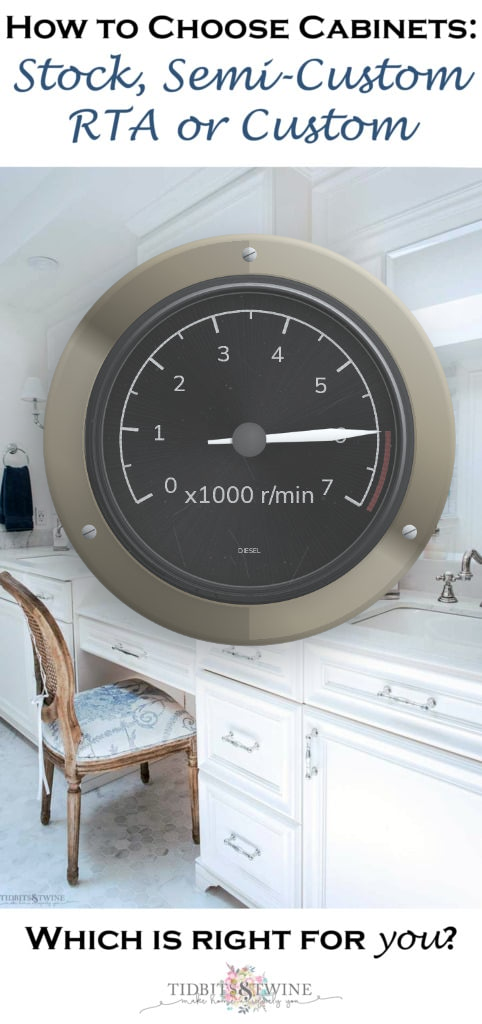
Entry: 6000 rpm
